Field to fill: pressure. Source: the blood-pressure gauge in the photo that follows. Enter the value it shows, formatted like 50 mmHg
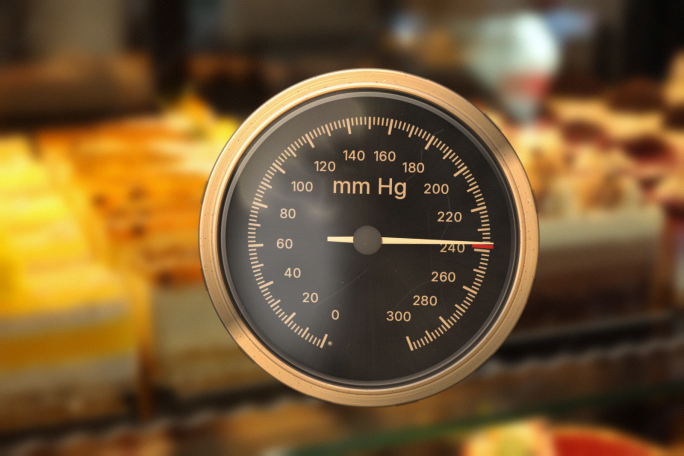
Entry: 236 mmHg
